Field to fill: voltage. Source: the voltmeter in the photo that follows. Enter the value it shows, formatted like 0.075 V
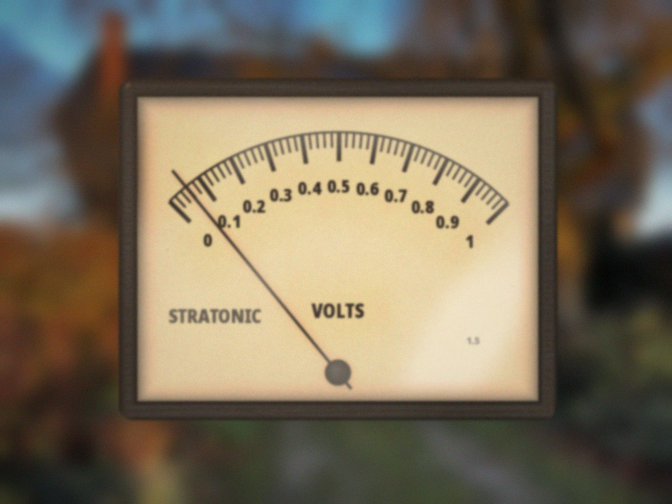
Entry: 0.06 V
